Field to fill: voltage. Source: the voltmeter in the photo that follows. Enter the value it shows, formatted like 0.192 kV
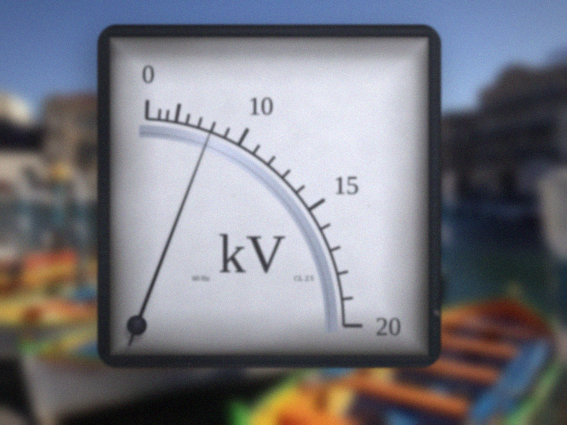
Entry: 8 kV
